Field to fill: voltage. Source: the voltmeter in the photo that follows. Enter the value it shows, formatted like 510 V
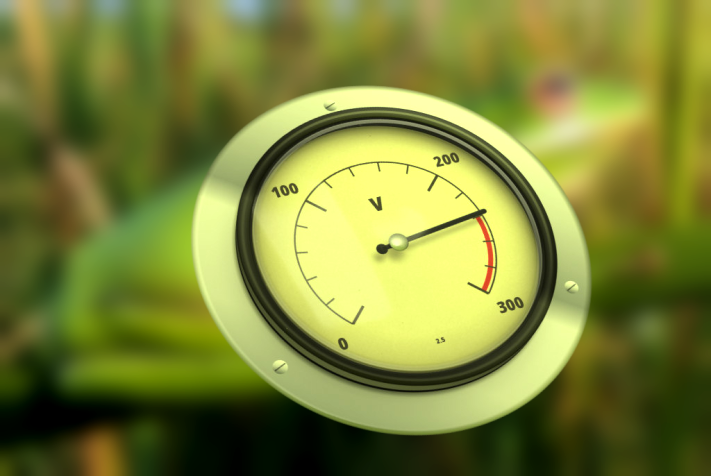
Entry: 240 V
